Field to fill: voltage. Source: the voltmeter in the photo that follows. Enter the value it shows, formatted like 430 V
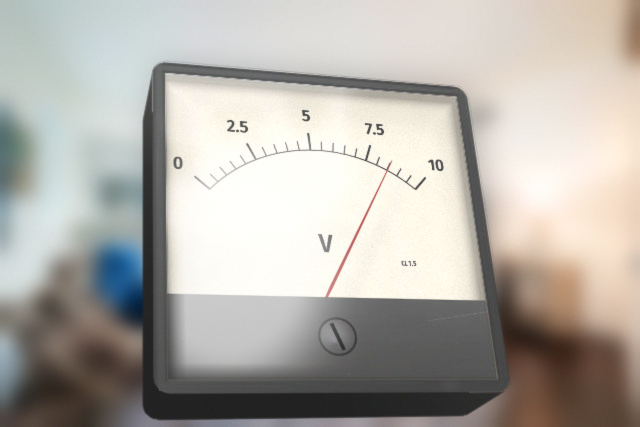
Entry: 8.5 V
